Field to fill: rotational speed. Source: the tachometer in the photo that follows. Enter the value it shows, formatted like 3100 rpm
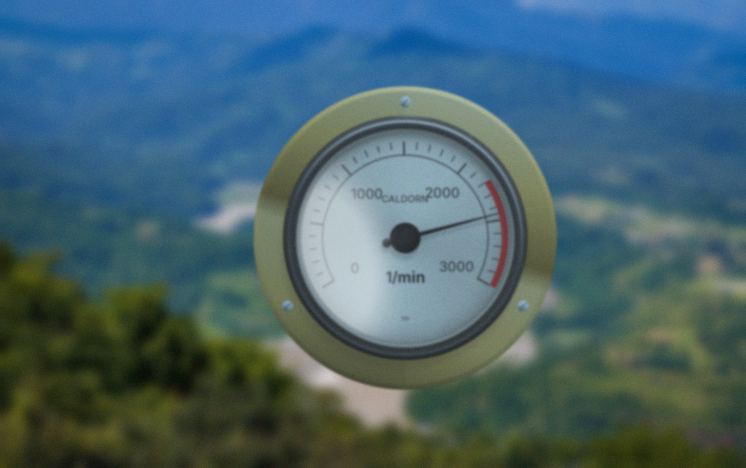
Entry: 2450 rpm
